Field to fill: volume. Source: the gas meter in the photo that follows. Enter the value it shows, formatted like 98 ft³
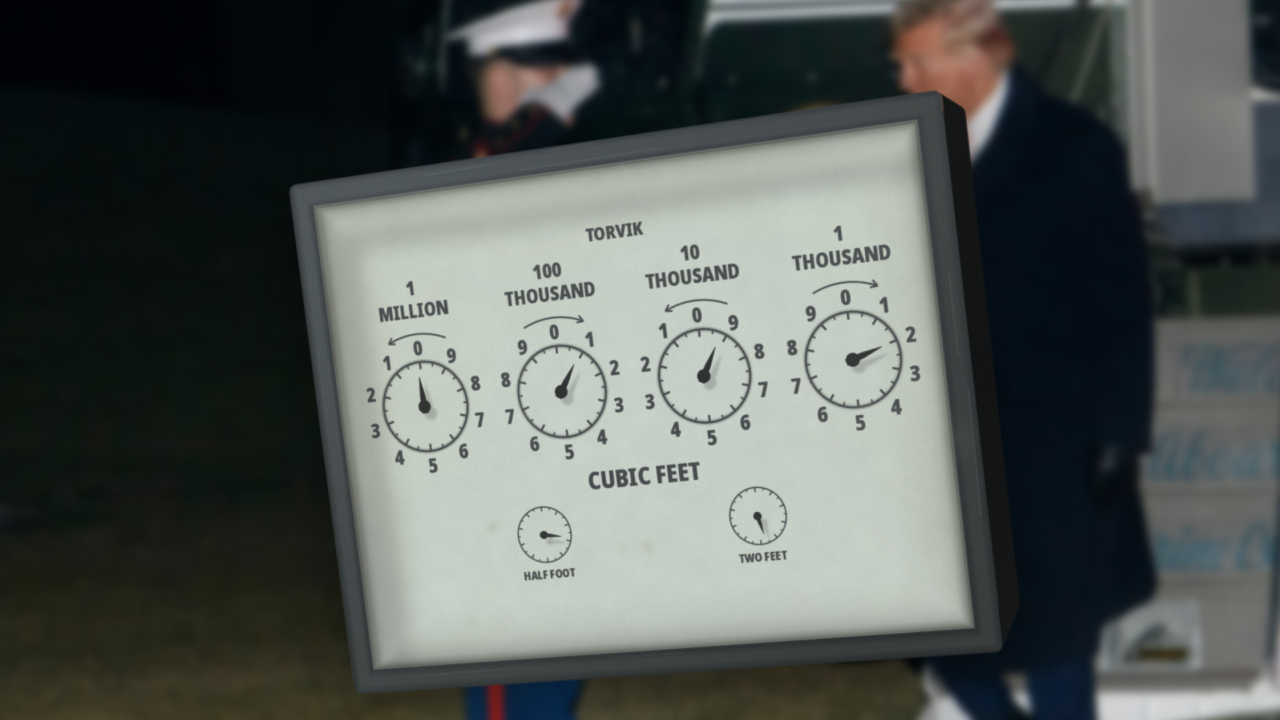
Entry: 9200 ft³
